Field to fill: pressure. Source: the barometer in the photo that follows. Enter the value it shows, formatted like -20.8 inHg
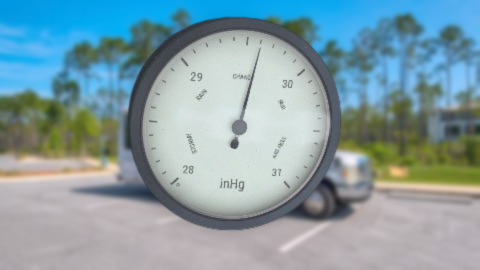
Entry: 29.6 inHg
